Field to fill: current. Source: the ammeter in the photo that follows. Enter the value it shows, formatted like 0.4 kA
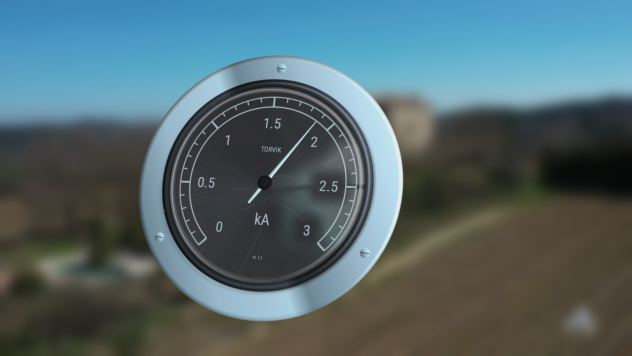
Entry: 1.9 kA
